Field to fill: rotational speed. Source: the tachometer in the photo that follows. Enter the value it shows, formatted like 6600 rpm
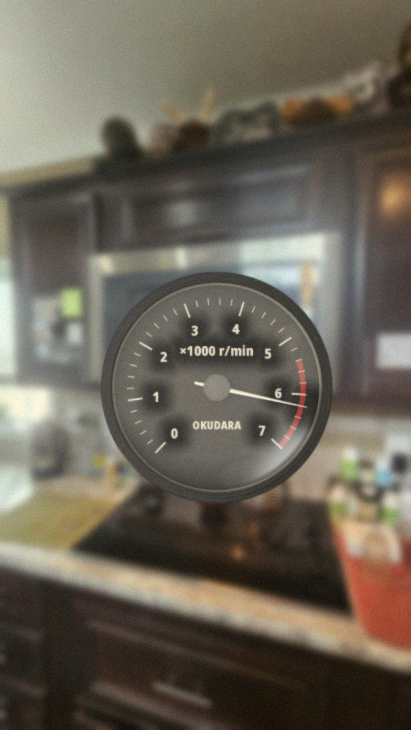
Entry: 6200 rpm
